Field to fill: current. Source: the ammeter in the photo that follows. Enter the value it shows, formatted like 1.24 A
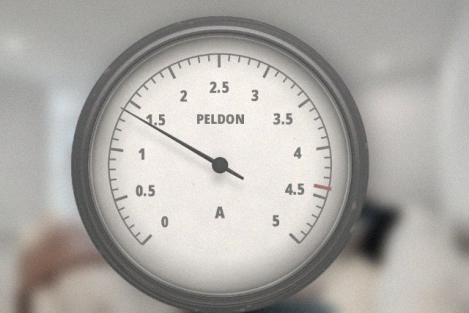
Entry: 1.4 A
